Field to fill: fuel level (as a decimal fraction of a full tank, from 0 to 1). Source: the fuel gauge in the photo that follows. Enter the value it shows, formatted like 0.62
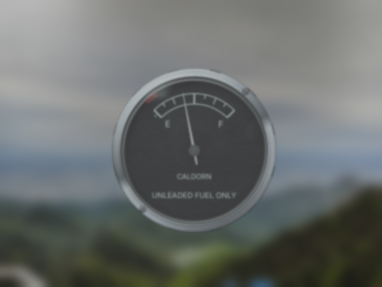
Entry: 0.375
